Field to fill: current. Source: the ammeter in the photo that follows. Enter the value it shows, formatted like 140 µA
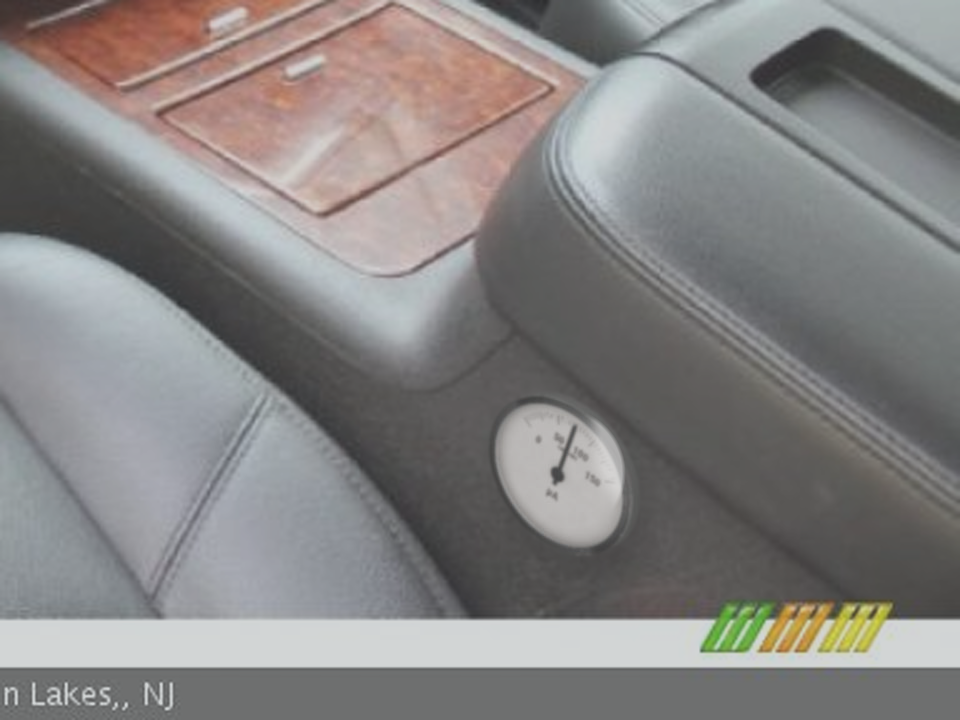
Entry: 75 µA
